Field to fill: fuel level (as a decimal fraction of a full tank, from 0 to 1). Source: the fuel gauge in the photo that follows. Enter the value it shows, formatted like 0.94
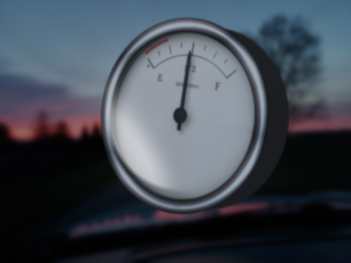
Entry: 0.5
